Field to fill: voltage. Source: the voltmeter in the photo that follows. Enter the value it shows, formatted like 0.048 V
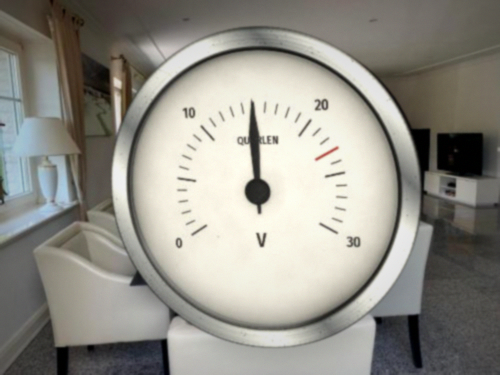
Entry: 15 V
